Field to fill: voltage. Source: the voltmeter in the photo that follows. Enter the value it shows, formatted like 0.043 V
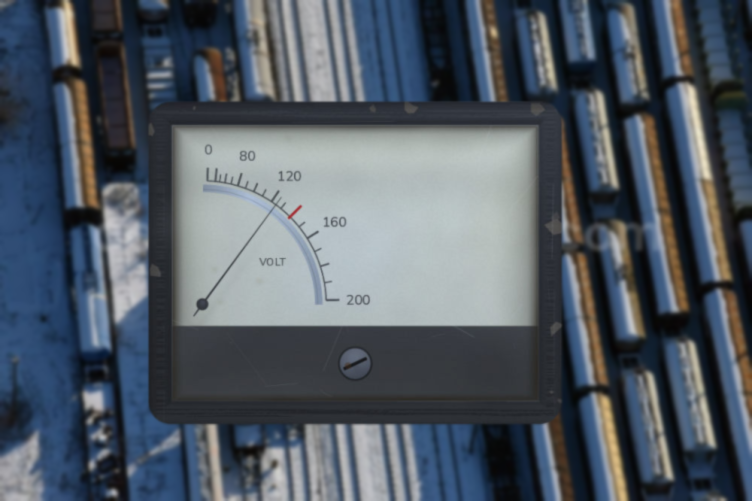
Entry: 125 V
